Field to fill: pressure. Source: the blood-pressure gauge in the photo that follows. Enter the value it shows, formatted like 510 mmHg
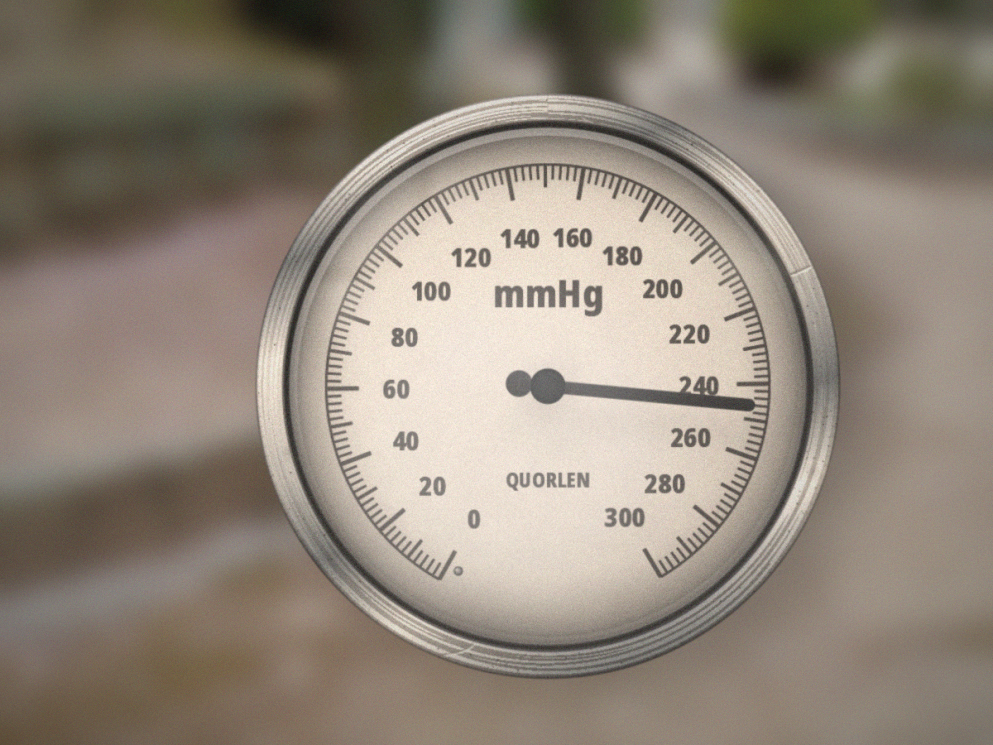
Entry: 246 mmHg
